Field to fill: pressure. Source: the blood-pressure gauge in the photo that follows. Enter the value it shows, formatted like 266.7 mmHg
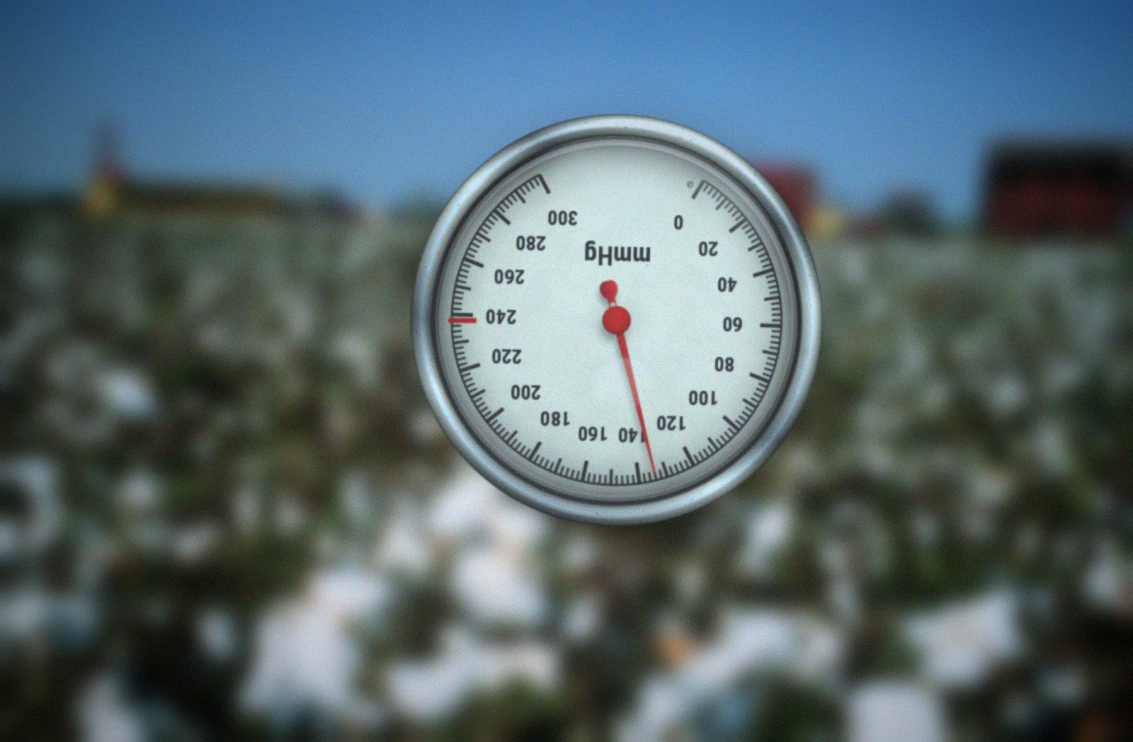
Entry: 134 mmHg
